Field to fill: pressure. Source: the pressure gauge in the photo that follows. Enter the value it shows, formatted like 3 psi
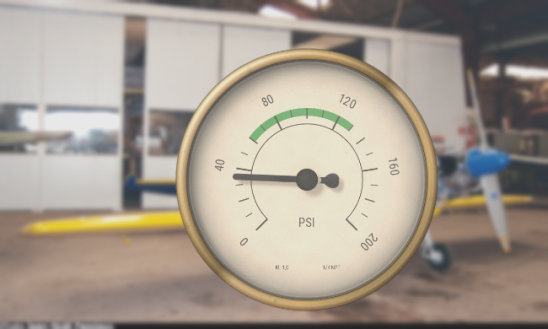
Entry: 35 psi
